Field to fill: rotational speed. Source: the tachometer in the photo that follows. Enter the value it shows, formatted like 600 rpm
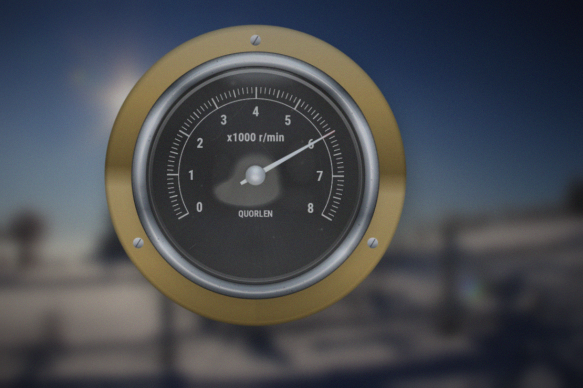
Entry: 6000 rpm
